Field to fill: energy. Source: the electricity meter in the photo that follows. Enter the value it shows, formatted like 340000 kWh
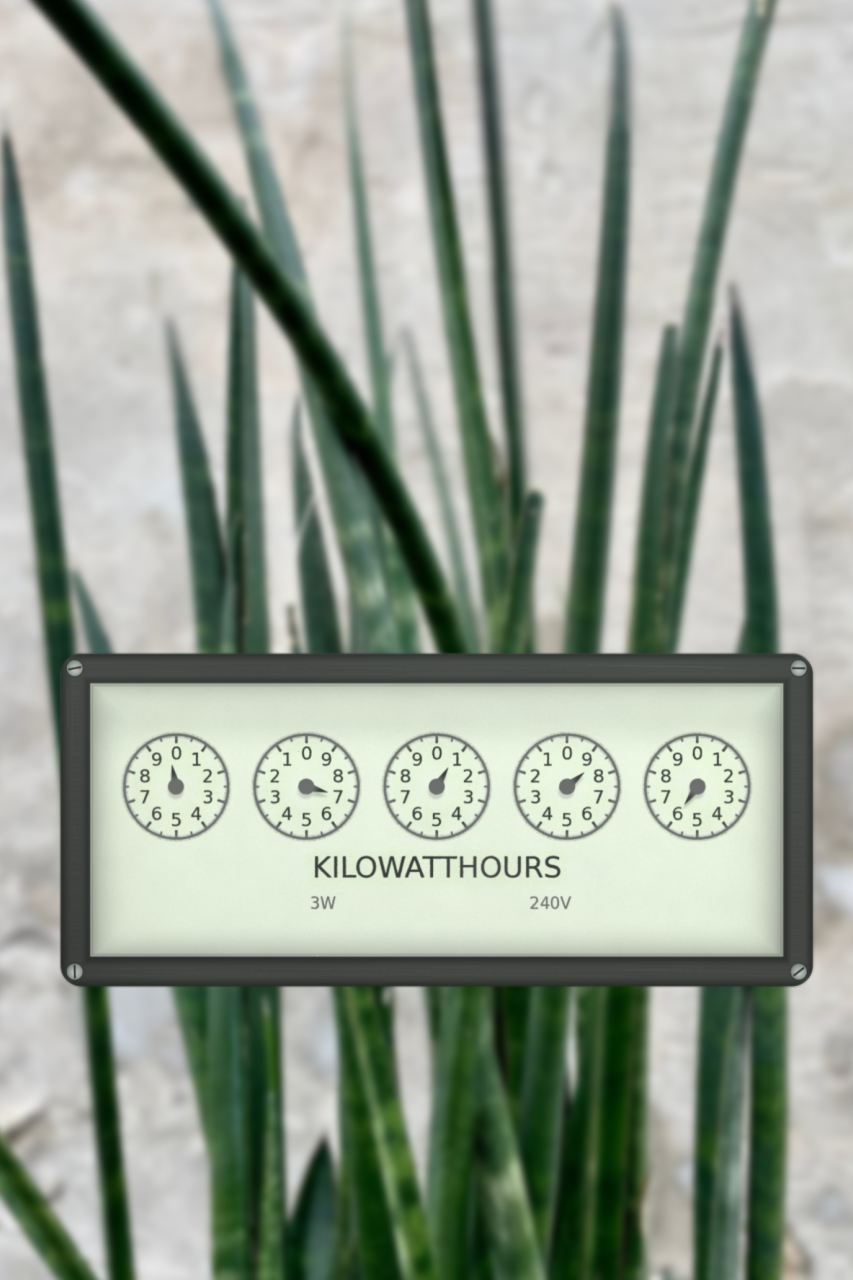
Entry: 97086 kWh
